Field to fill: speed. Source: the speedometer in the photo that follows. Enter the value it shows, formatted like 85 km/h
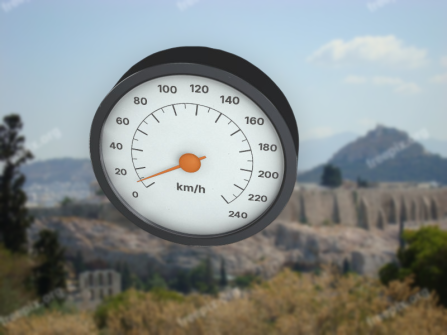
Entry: 10 km/h
